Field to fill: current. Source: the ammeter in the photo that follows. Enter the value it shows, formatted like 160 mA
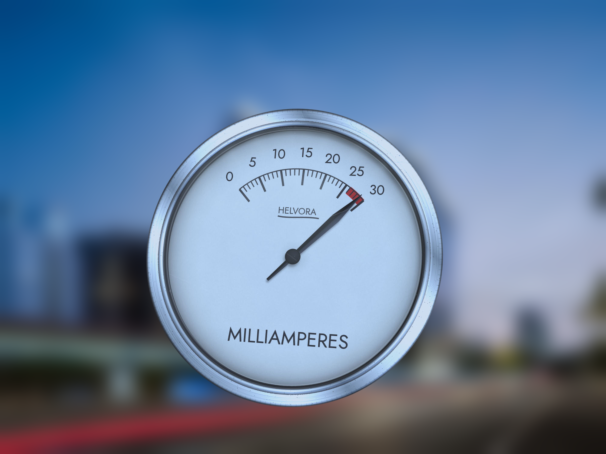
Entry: 29 mA
